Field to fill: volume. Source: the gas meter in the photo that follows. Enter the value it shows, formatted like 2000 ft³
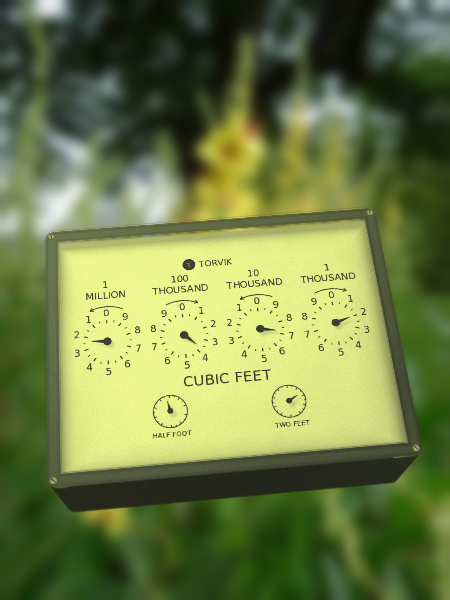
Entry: 237200 ft³
